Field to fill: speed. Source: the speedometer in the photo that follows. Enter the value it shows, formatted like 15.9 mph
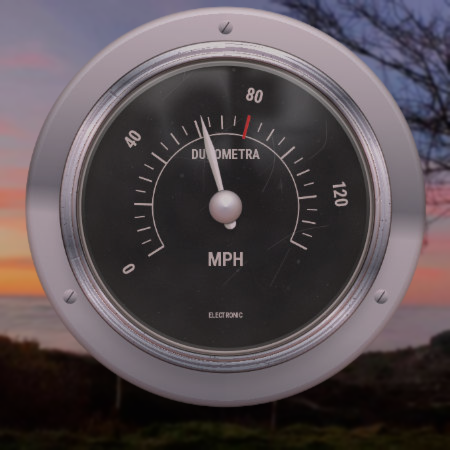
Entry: 62.5 mph
